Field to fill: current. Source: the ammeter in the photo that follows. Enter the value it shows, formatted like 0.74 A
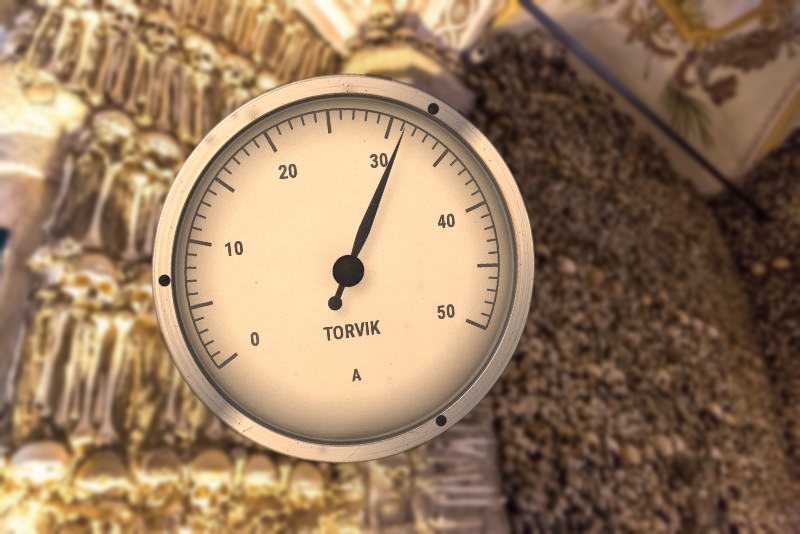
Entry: 31 A
